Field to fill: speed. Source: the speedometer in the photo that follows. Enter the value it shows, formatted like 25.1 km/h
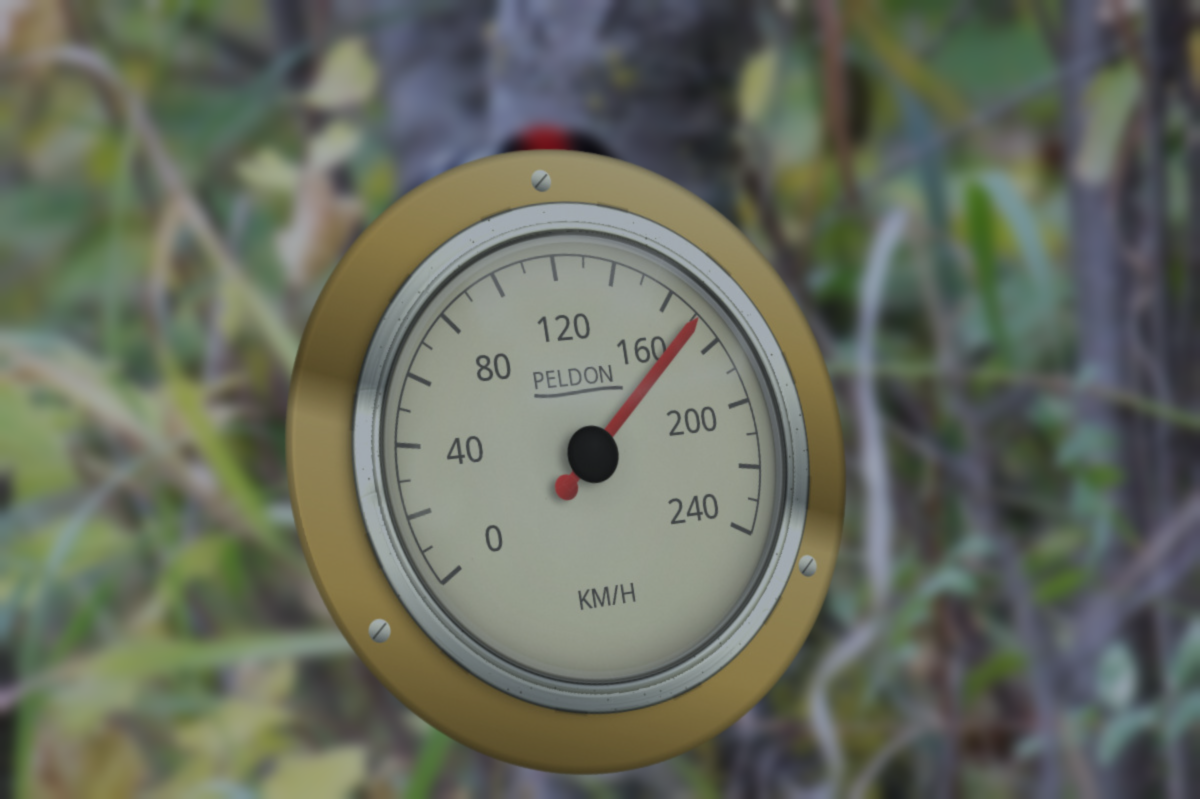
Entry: 170 km/h
